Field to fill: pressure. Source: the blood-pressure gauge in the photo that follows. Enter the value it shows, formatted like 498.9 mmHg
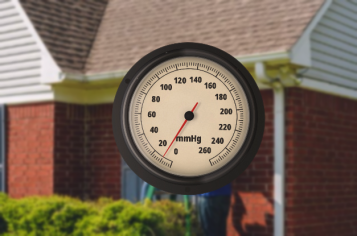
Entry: 10 mmHg
